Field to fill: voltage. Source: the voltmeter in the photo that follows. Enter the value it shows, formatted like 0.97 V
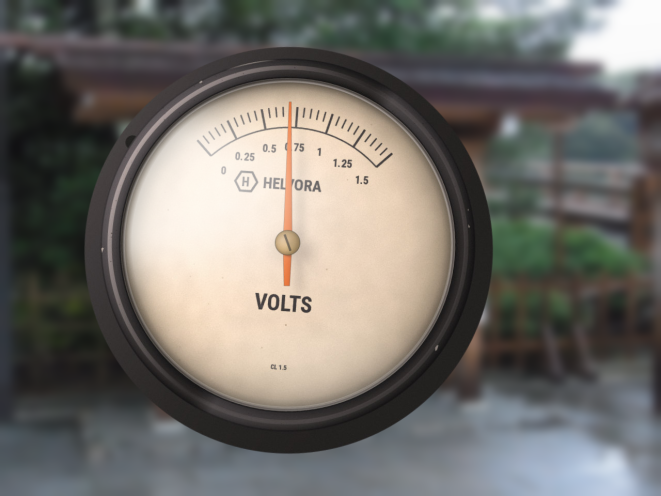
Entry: 0.7 V
